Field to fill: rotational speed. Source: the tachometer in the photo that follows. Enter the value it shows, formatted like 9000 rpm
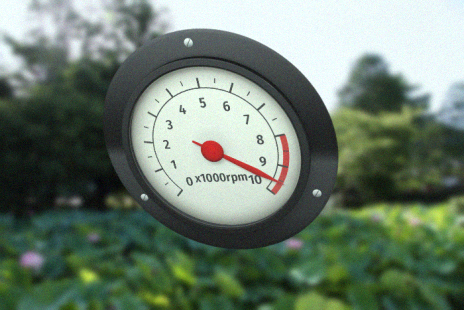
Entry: 9500 rpm
